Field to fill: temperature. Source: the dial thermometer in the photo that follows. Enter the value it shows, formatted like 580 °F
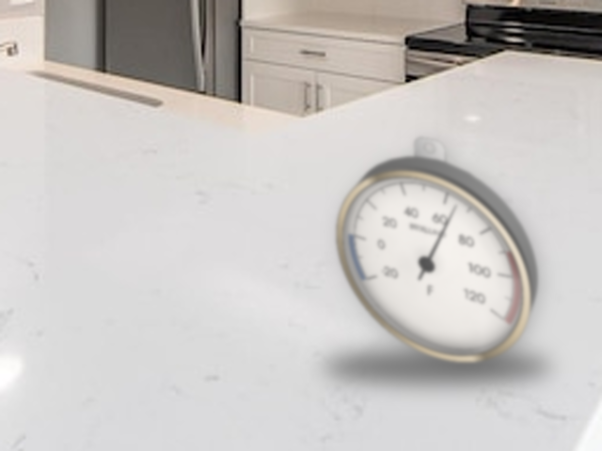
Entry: 65 °F
